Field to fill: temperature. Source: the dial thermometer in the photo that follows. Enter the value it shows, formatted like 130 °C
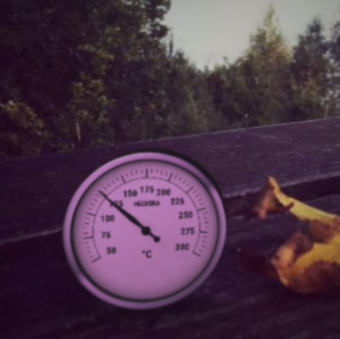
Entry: 125 °C
